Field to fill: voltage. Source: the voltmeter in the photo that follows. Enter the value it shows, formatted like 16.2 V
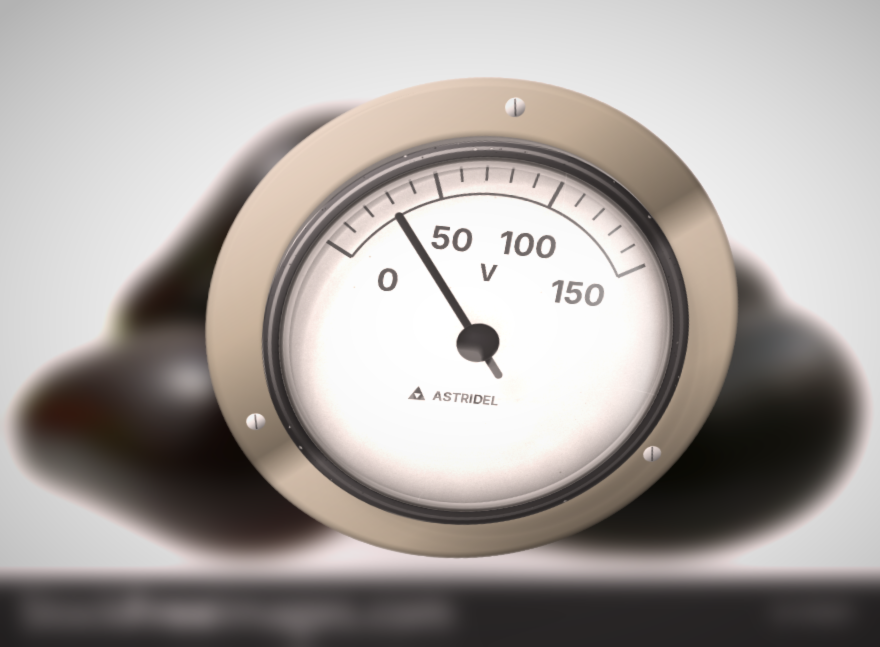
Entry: 30 V
